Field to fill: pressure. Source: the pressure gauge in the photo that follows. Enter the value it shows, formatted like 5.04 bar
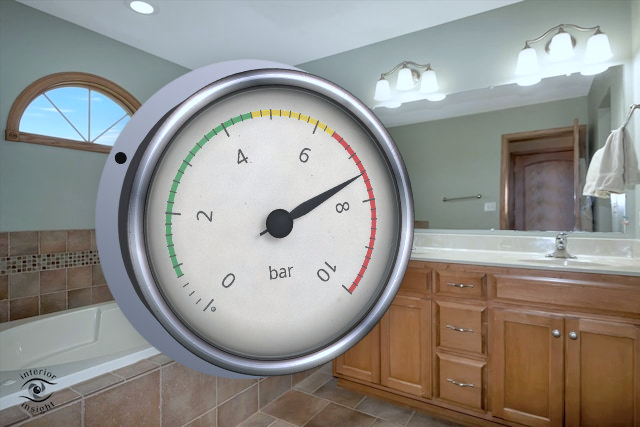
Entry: 7.4 bar
